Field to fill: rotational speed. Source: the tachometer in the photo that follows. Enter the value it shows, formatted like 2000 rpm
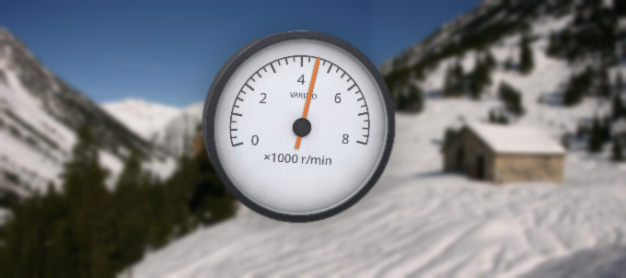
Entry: 4500 rpm
